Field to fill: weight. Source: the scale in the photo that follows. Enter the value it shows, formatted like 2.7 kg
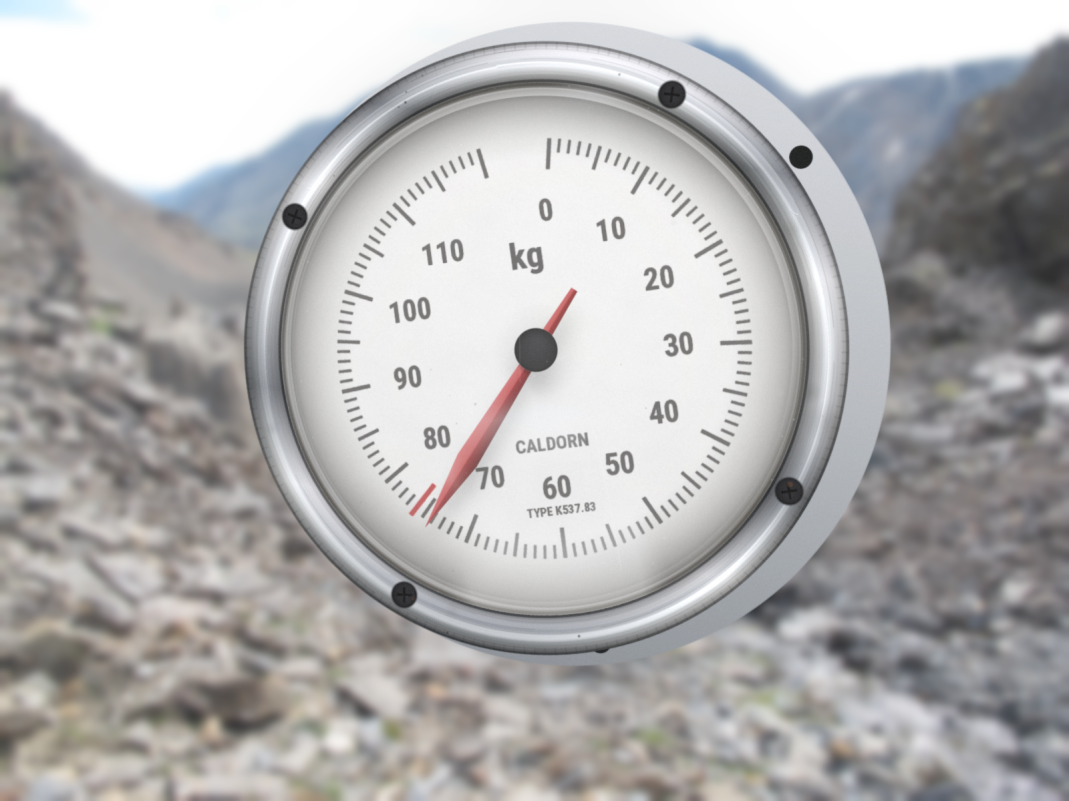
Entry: 74 kg
